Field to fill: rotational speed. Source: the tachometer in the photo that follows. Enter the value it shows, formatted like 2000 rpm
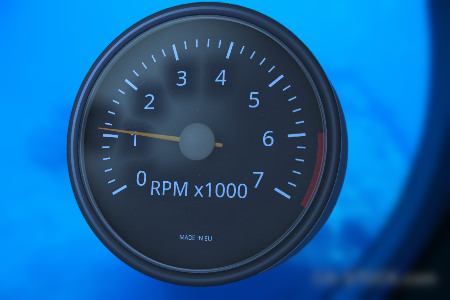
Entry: 1100 rpm
